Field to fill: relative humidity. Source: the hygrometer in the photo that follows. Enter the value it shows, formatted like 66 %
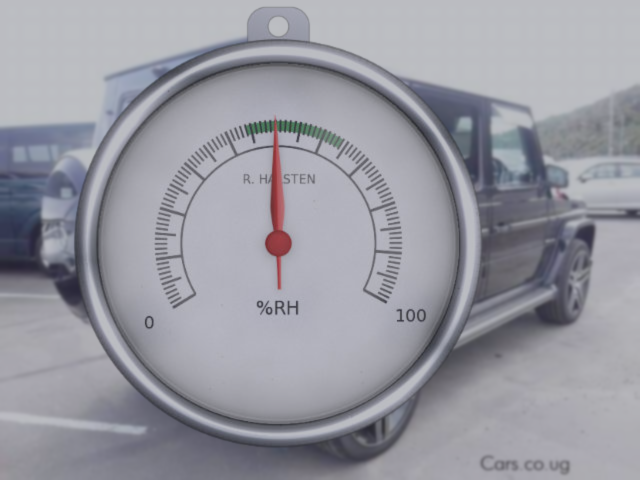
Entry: 50 %
